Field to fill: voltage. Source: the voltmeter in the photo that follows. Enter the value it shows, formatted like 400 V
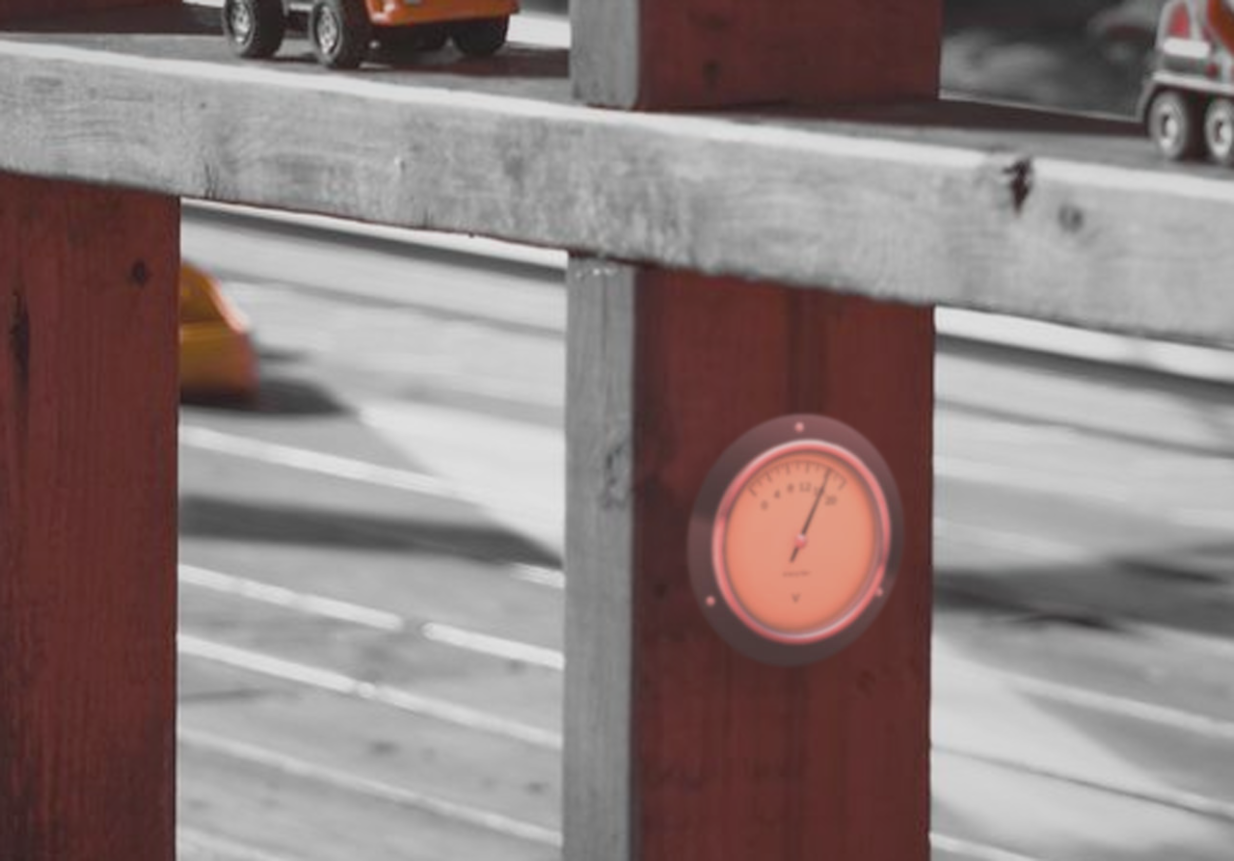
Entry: 16 V
